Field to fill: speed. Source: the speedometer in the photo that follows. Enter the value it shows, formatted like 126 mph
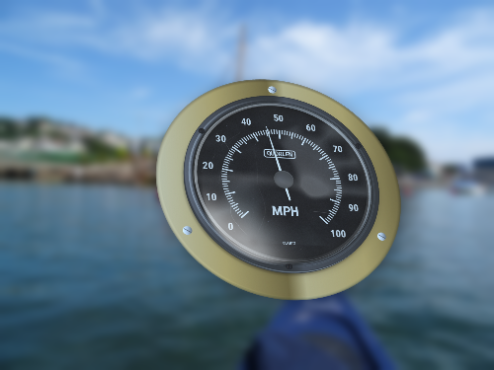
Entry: 45 mph
